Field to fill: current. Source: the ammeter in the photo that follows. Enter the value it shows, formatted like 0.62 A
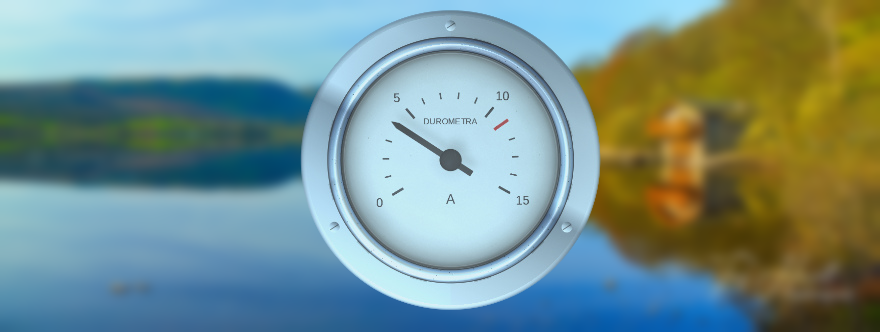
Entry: 4 A
